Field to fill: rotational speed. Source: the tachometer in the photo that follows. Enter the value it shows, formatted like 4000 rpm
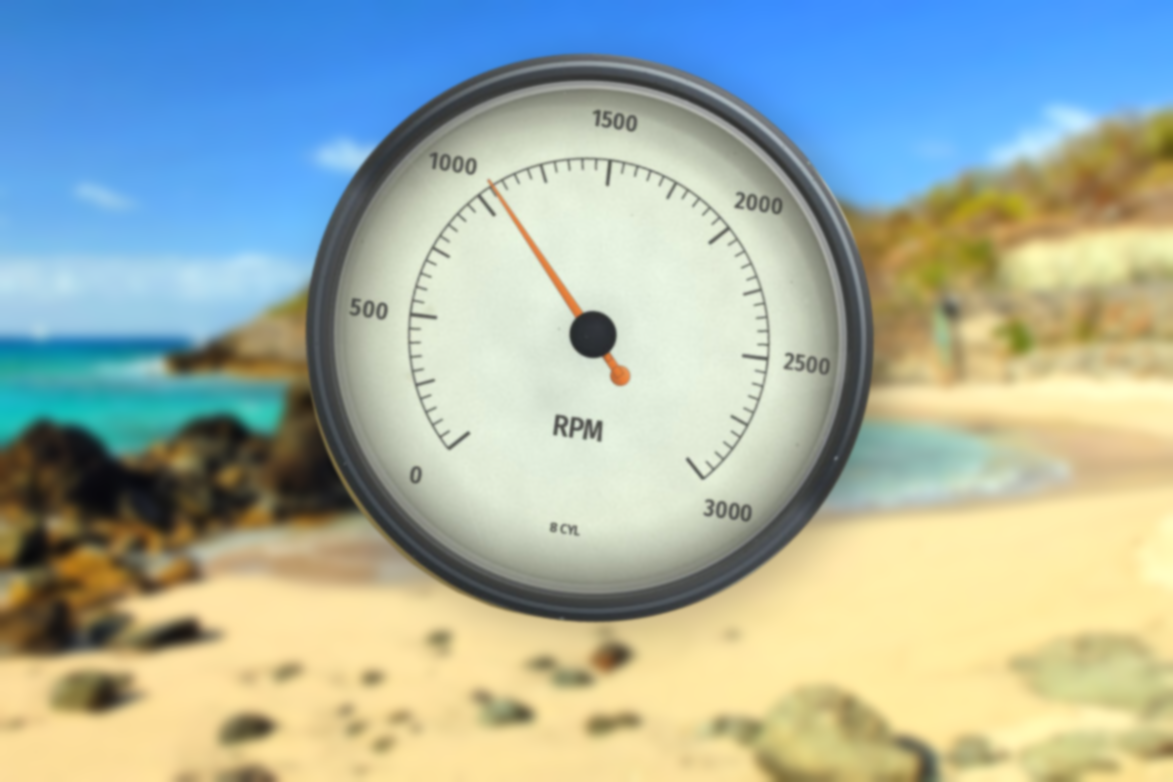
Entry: 1050 rpm
